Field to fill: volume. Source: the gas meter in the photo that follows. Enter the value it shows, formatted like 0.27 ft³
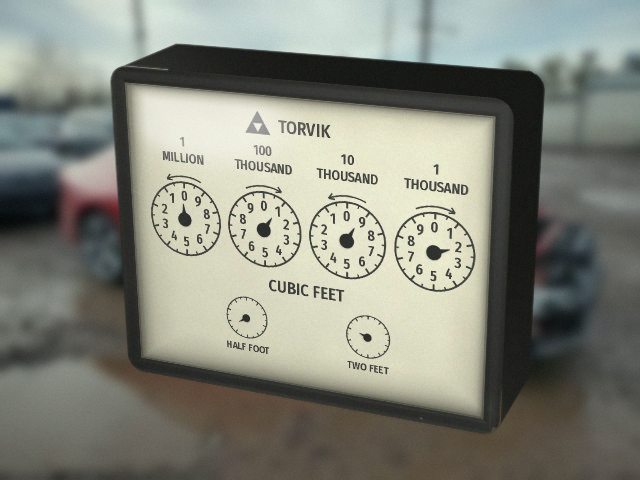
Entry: 9200 ft³
